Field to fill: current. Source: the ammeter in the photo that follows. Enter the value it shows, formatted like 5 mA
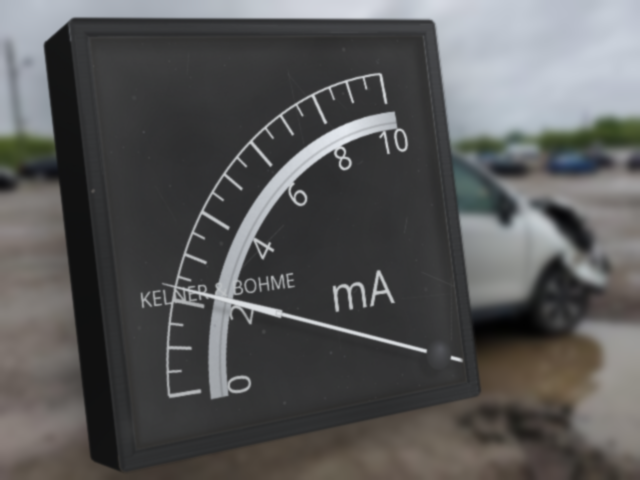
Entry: 2.25 mA
